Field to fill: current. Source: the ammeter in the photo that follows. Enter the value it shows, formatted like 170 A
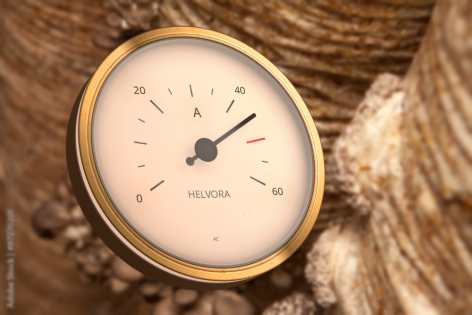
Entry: 45 A
